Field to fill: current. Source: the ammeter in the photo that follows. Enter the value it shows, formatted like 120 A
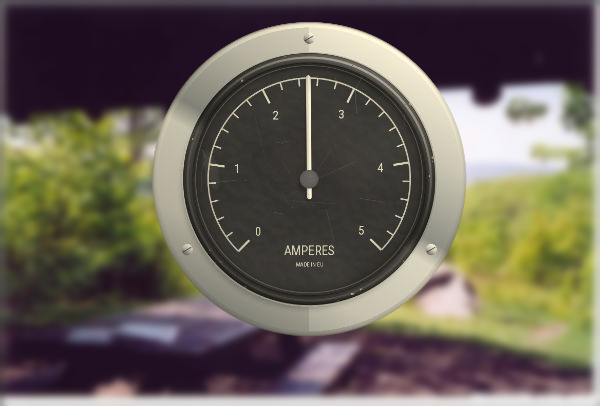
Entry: 2.5 A
